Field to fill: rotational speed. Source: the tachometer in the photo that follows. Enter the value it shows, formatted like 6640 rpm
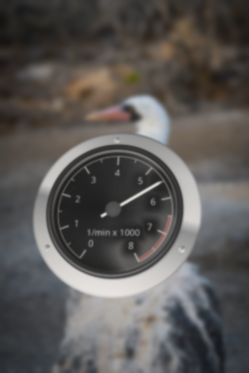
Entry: 5500 rpm
